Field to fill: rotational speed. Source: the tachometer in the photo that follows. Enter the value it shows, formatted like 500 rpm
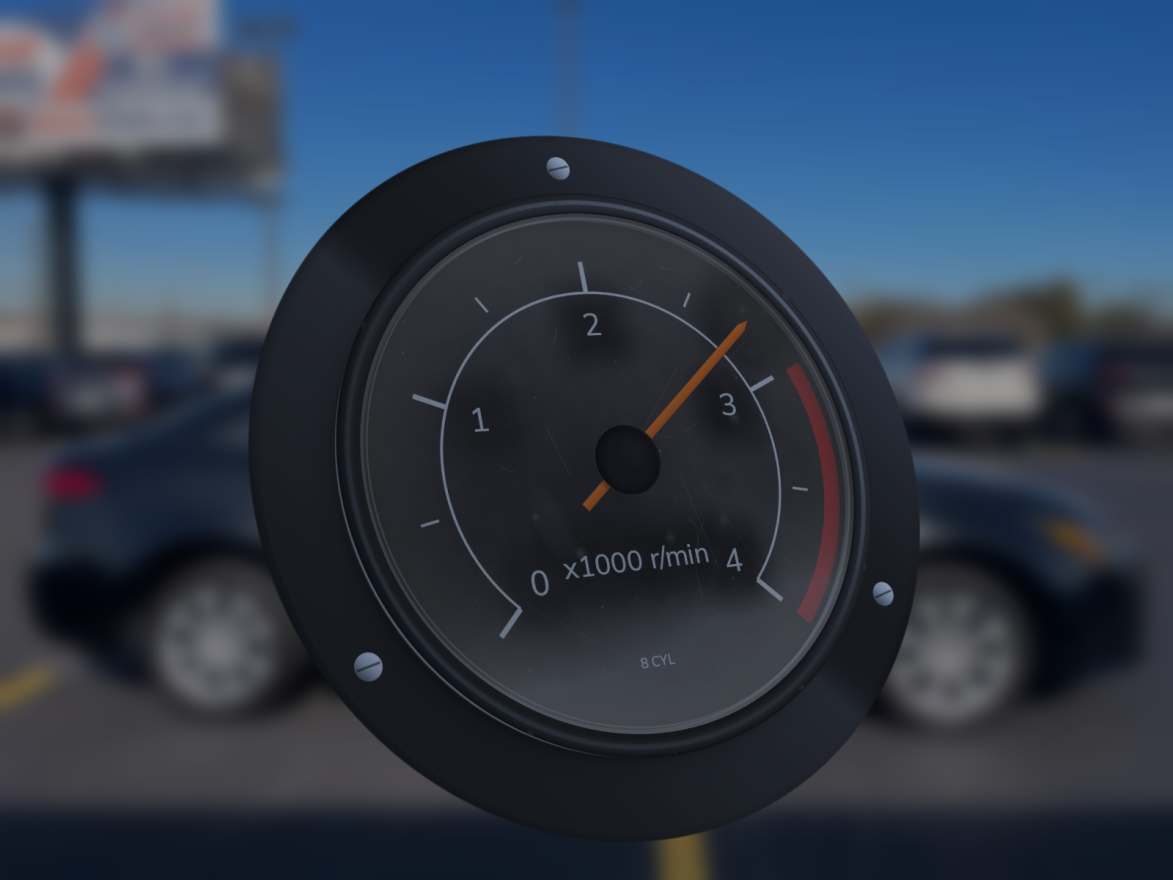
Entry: 2750 rpm
